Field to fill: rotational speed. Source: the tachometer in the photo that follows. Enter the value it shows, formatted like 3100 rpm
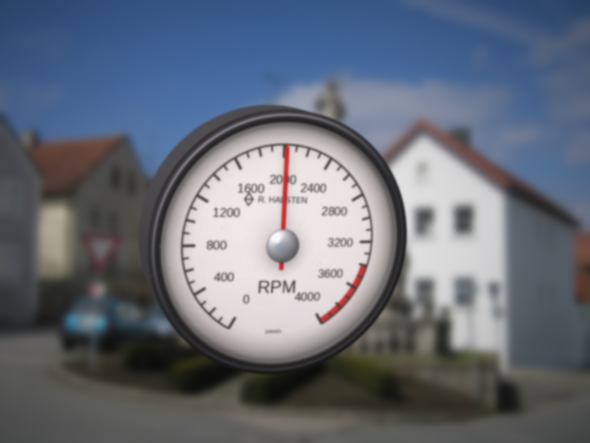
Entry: 2000 rpm
